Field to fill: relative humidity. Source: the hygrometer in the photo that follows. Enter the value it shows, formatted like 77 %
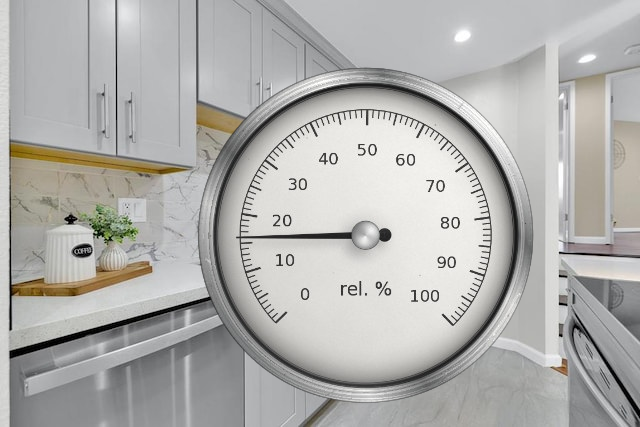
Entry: 16 %
